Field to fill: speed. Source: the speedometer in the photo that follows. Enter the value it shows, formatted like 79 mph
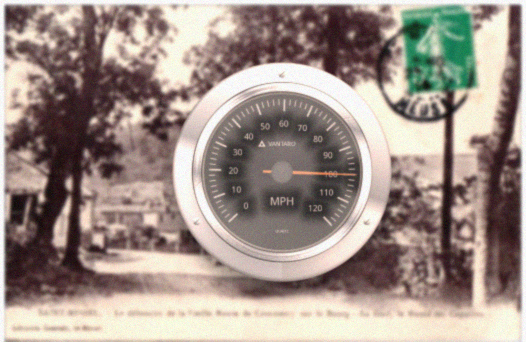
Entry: 100 mph
